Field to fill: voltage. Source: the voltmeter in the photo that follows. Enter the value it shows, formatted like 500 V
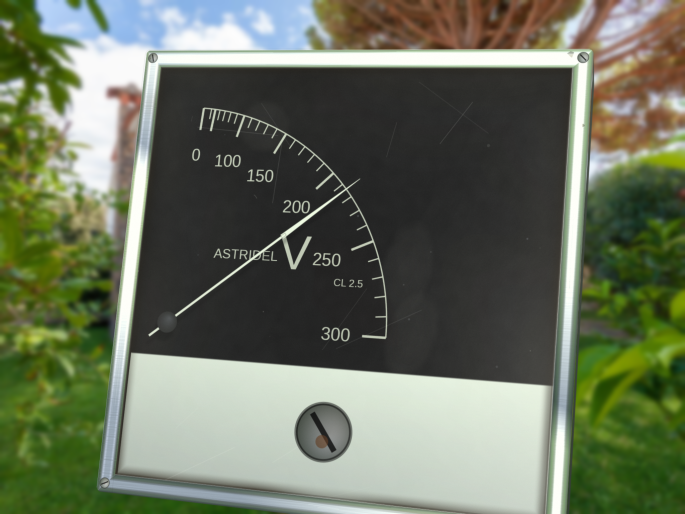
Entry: 215 V
